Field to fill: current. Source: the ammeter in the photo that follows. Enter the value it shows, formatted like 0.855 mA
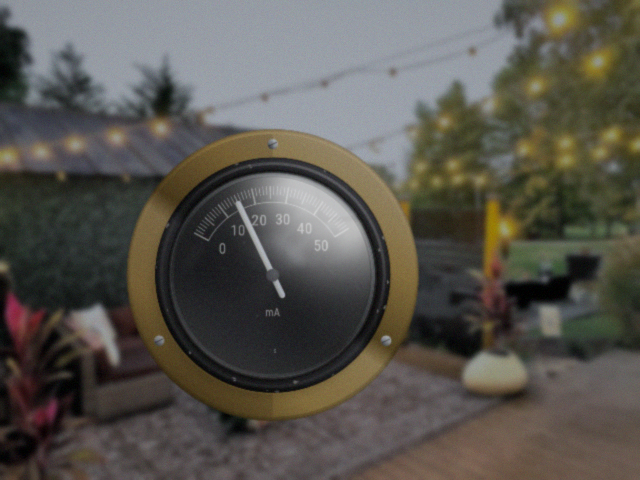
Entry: 15 mA
